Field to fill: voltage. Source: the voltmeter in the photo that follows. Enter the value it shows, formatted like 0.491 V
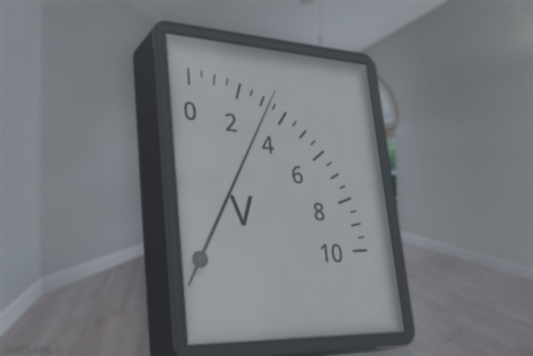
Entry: 3.25 V
